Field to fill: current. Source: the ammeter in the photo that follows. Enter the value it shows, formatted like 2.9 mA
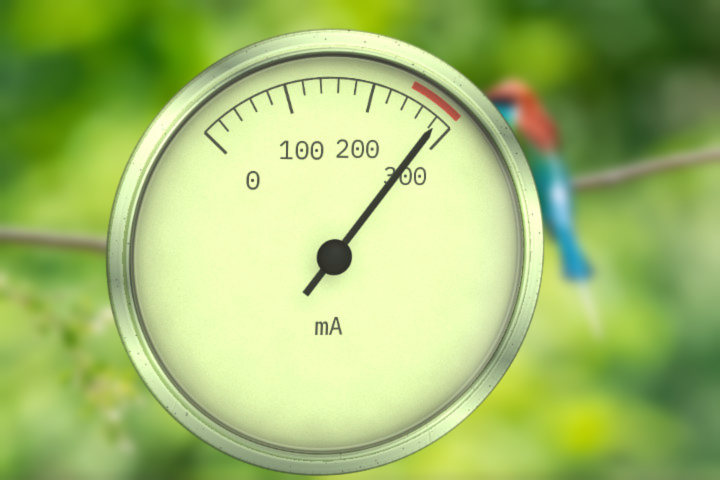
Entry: 280 mA
